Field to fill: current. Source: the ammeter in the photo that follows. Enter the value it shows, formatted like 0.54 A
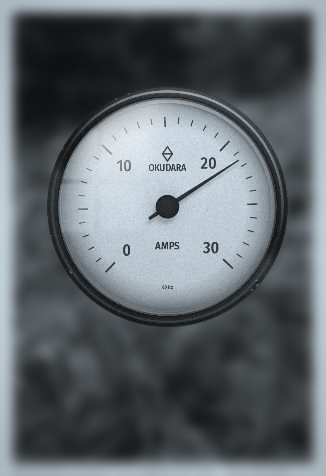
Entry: 21.5 A
